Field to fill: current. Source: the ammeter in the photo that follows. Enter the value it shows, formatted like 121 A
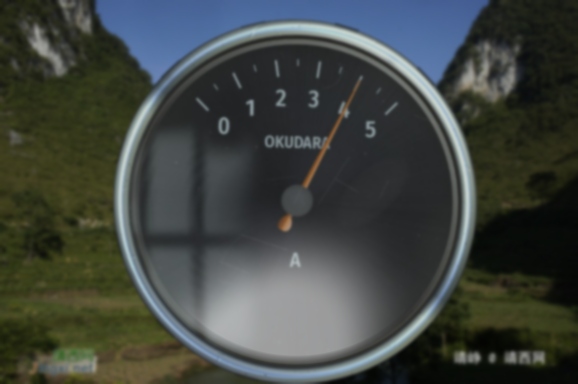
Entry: 4 A
